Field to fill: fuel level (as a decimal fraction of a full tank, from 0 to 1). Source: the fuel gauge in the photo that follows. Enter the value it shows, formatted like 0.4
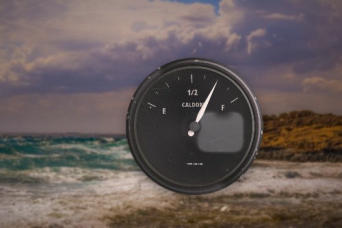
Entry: 0.75
